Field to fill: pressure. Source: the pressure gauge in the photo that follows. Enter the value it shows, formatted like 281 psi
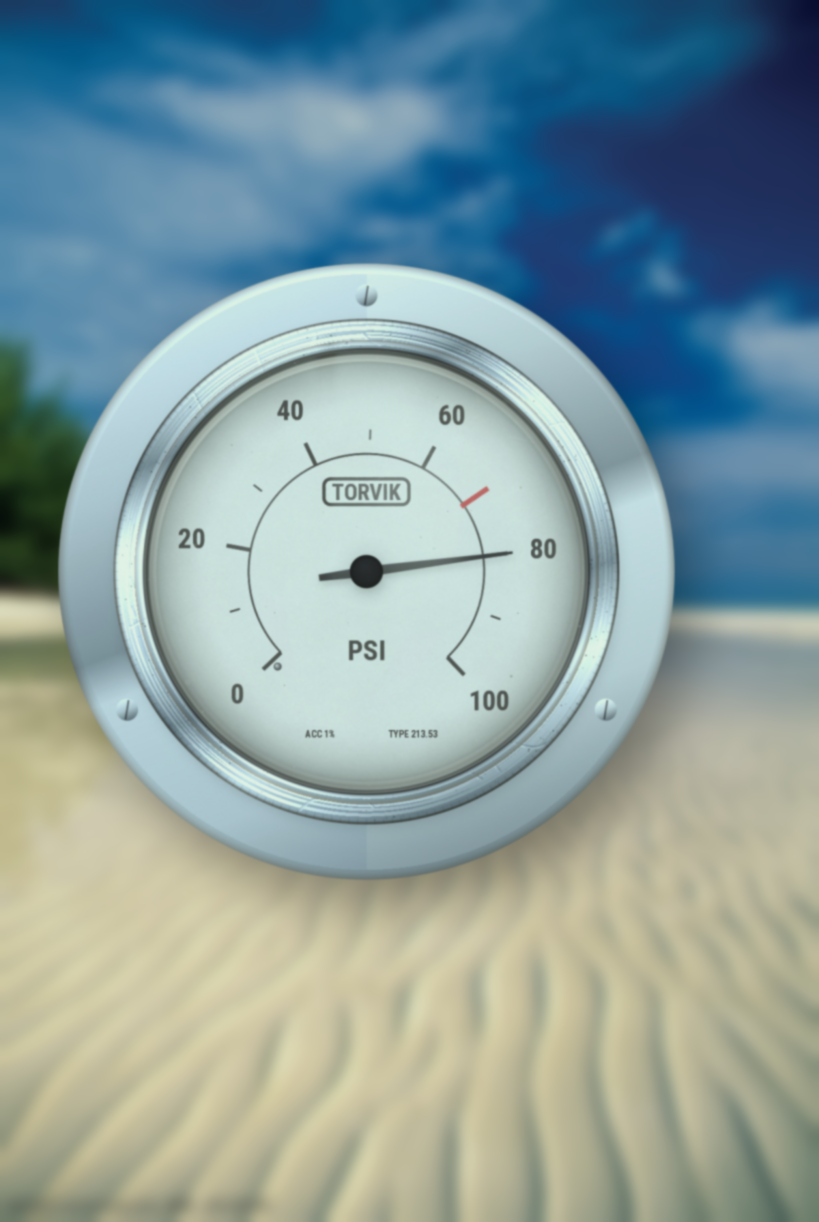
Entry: 80 psi
